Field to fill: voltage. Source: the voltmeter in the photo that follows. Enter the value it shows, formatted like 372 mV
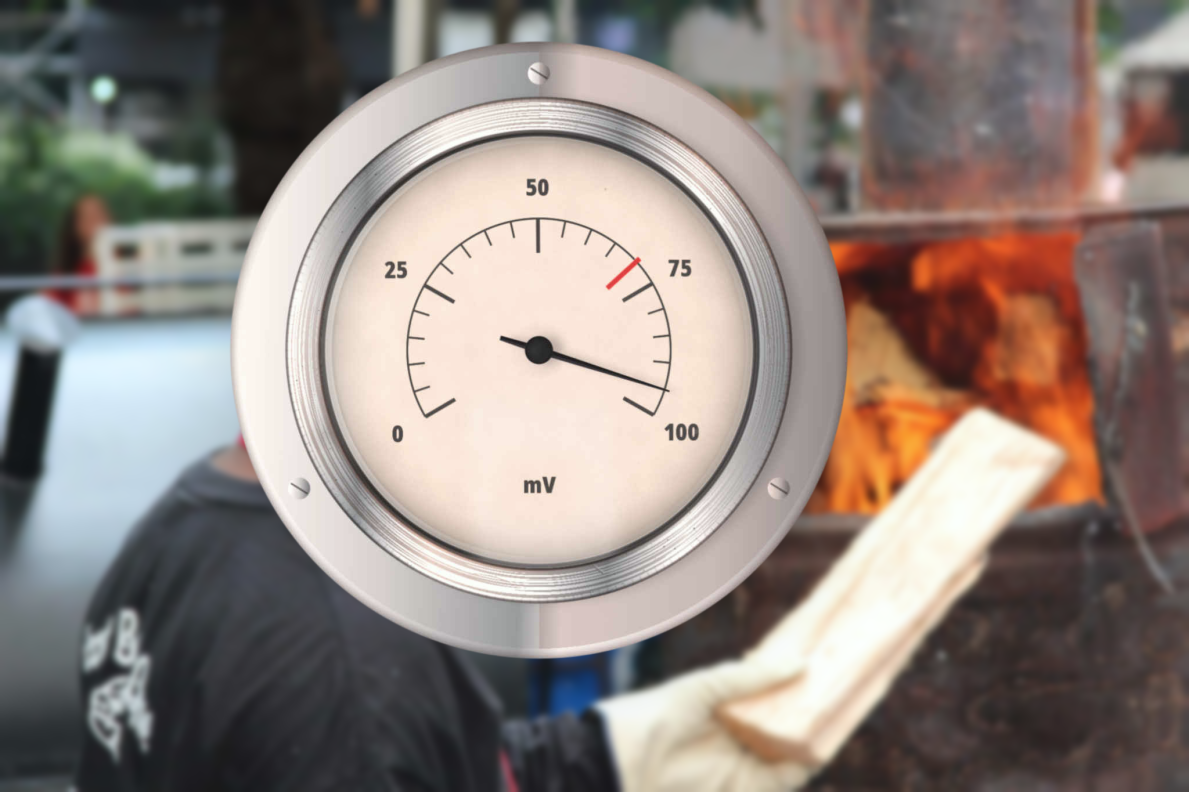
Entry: 95 mV
